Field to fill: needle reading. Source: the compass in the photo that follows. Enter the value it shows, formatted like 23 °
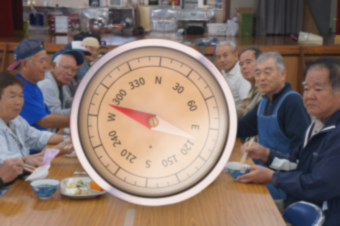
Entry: 285 °
